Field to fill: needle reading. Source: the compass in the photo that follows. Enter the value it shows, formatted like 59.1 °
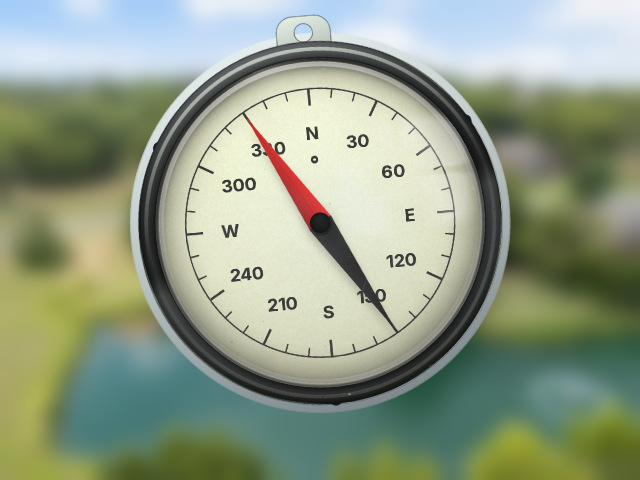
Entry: 330 °
